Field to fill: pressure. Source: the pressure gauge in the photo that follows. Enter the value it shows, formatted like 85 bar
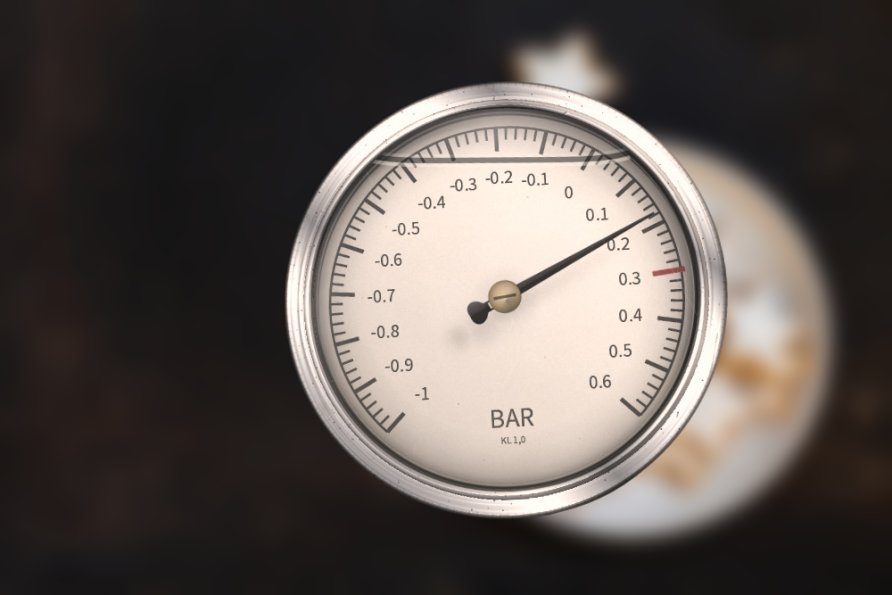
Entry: 0.18 bar
